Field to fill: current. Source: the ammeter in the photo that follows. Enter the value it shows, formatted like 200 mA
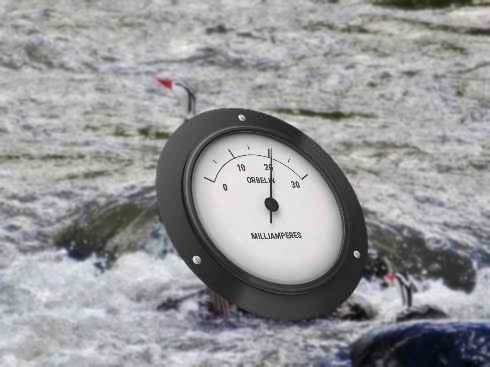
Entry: 20 mA
